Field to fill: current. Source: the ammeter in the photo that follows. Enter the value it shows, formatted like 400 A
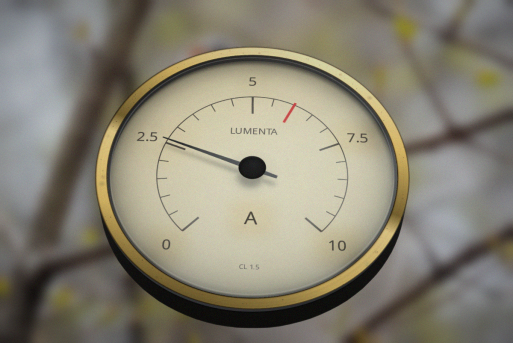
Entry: 2.5 A
